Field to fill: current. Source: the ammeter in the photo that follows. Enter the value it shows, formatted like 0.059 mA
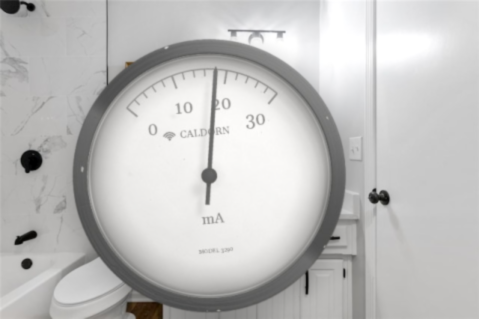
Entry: 18 mA
